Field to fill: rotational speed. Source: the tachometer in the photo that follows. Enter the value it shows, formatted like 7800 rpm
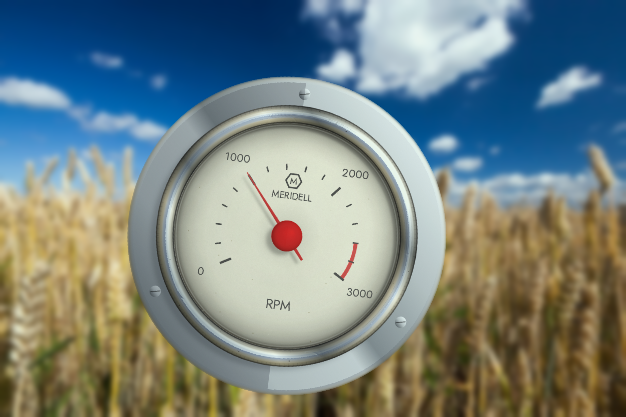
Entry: 1000 rpm
